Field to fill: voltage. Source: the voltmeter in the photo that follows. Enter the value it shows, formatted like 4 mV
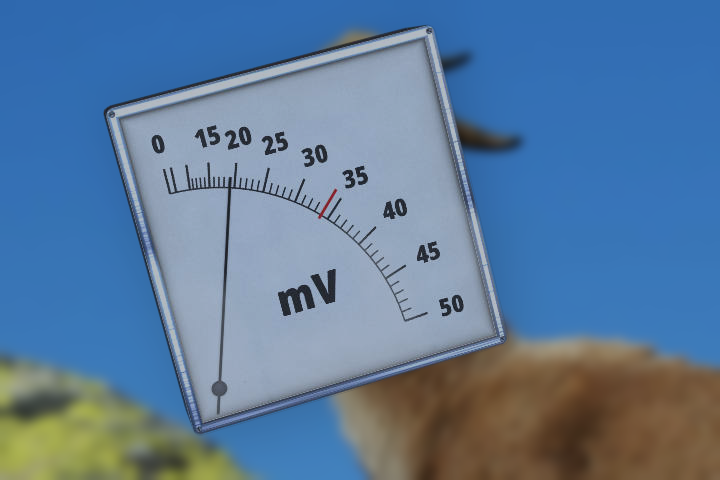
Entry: 19 mV
